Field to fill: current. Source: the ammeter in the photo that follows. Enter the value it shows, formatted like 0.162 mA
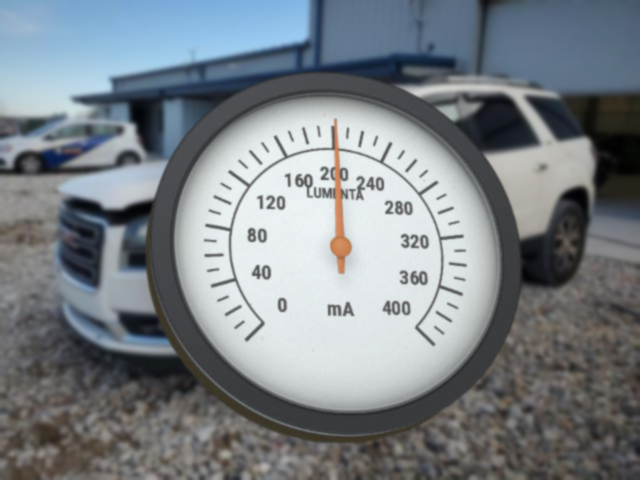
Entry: 200 mA
